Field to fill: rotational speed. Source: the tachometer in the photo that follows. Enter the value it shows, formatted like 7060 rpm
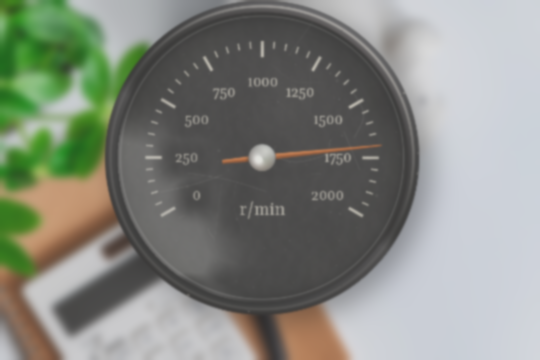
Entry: 1700 rpm
